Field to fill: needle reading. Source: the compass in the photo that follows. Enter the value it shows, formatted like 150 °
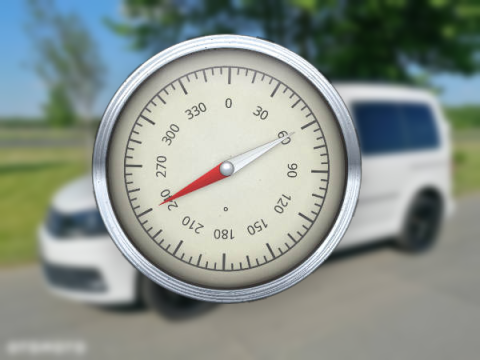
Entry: 240 °
